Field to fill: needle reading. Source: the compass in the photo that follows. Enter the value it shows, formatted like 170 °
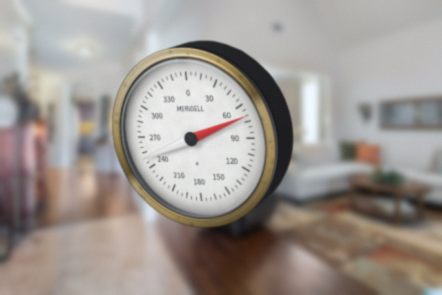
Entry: 70 °
